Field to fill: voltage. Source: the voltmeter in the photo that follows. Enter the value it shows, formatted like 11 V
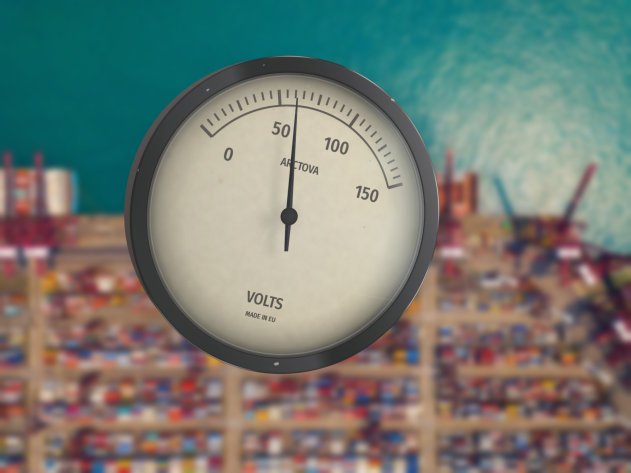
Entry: 60 V
